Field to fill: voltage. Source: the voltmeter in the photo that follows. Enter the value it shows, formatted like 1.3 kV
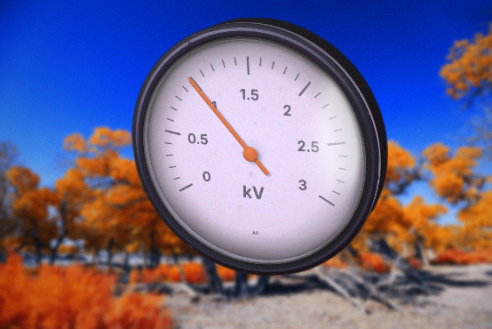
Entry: 1 kV
